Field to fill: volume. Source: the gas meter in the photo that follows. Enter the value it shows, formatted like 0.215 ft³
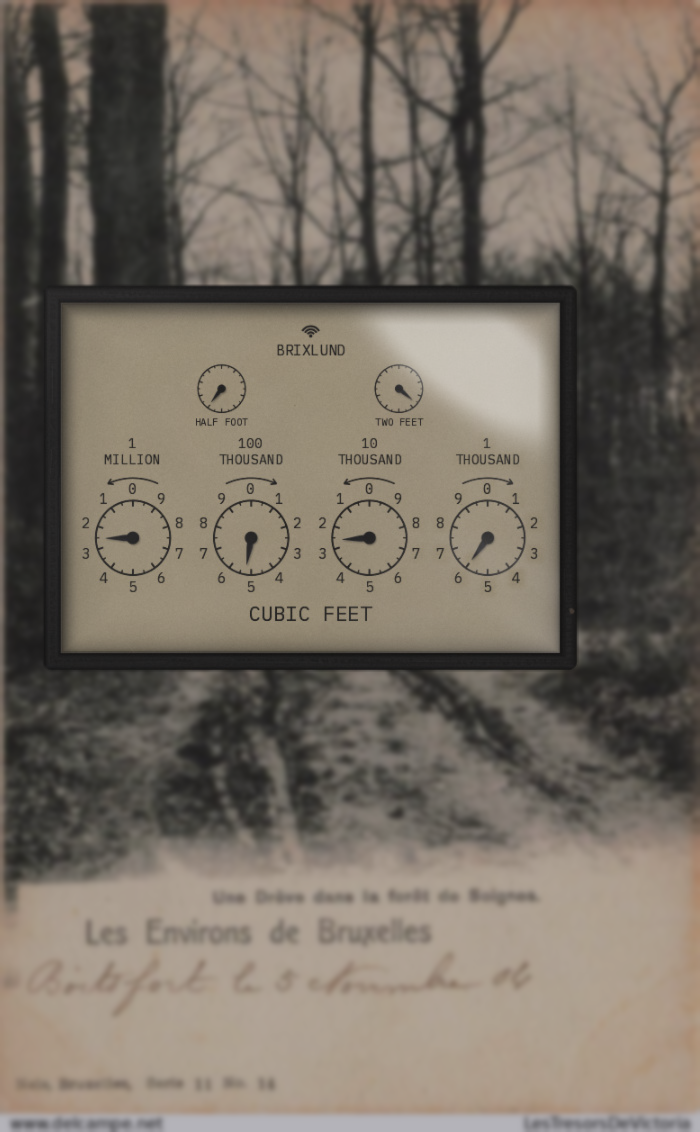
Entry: 252600 ft³
